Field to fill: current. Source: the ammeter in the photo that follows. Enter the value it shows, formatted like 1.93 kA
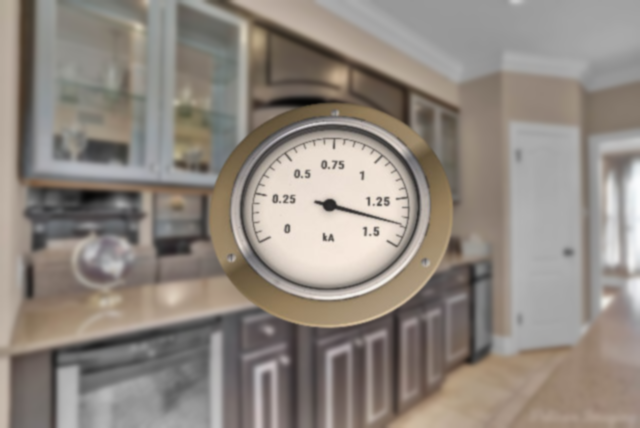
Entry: 1.4 kA
